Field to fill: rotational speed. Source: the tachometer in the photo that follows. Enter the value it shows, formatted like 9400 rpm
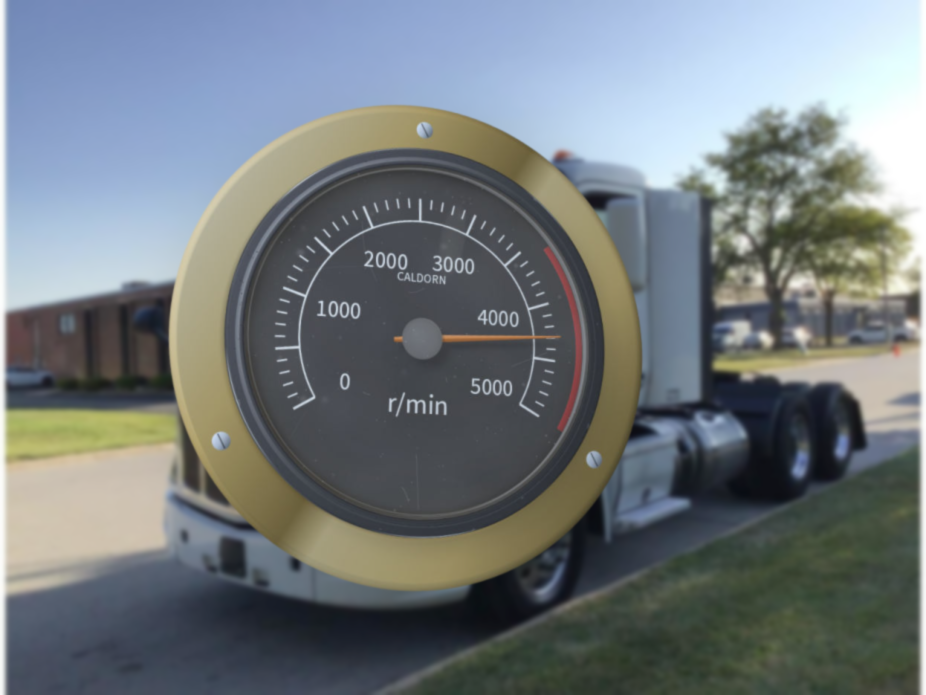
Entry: 4300 rpm
